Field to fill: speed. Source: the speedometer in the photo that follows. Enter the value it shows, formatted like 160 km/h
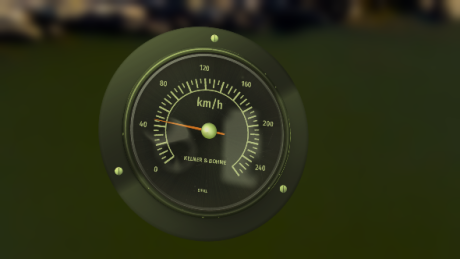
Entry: 45 km/h
